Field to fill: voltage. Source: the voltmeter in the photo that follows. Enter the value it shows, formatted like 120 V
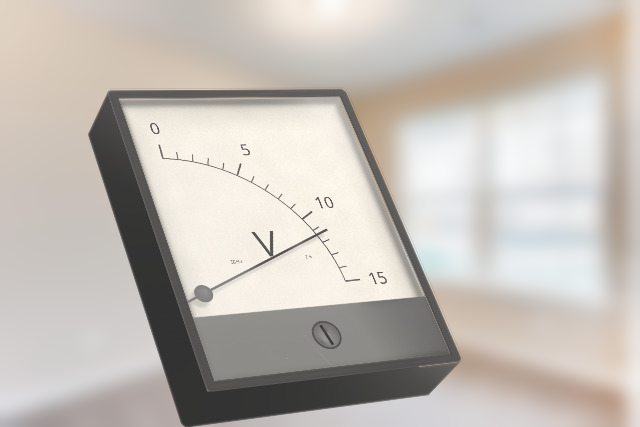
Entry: 11.5 V
